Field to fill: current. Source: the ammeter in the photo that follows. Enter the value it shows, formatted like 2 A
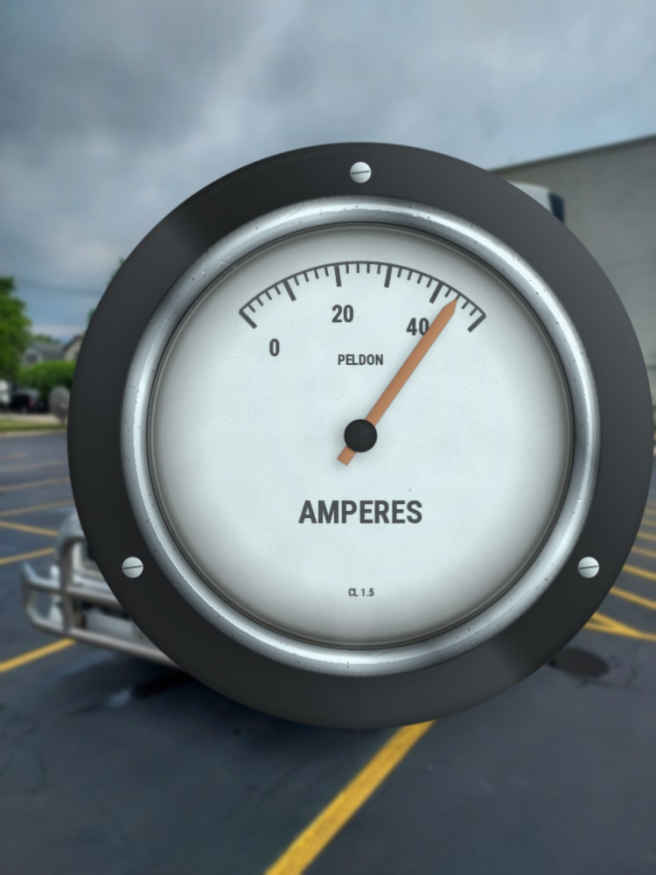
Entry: 44 A
